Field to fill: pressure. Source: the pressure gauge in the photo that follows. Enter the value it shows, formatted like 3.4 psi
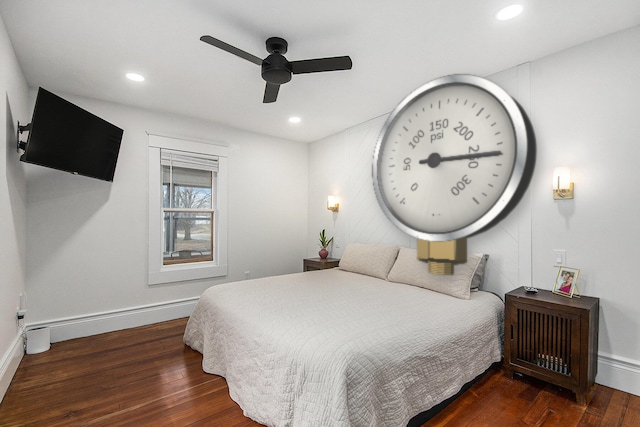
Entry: 250 psi
